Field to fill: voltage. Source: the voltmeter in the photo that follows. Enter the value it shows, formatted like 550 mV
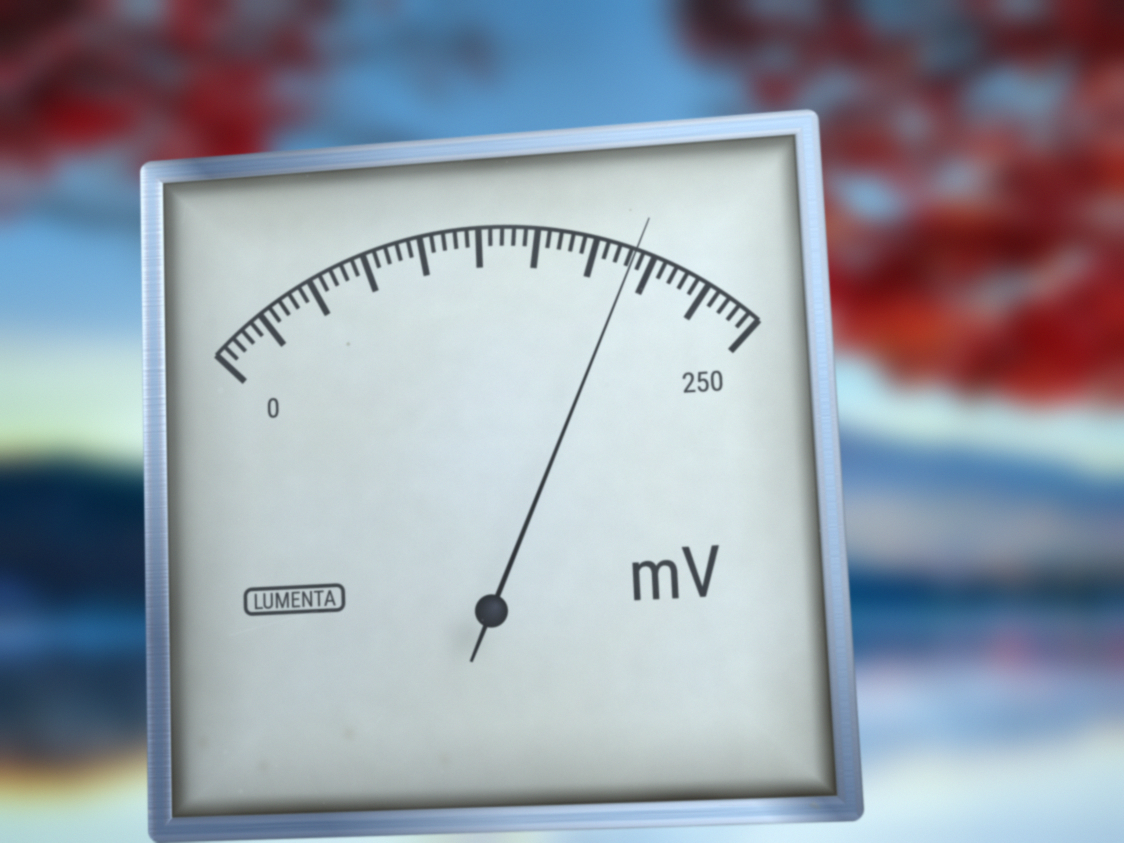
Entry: 192.5 mV
